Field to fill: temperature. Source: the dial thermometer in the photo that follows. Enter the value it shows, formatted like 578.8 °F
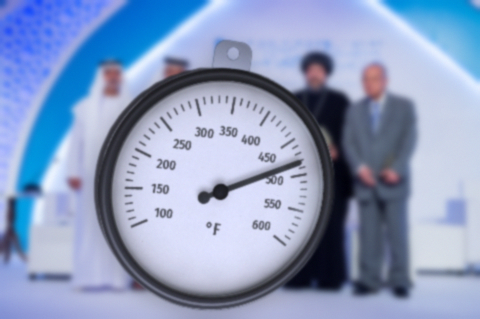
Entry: 480 °F
